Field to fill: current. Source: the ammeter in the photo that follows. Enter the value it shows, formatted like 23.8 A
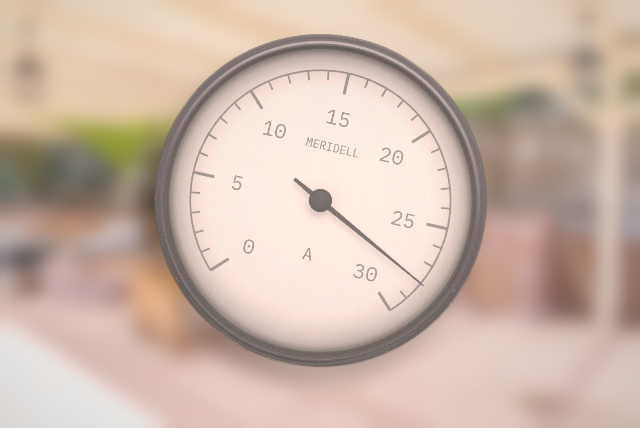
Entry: 28 A
